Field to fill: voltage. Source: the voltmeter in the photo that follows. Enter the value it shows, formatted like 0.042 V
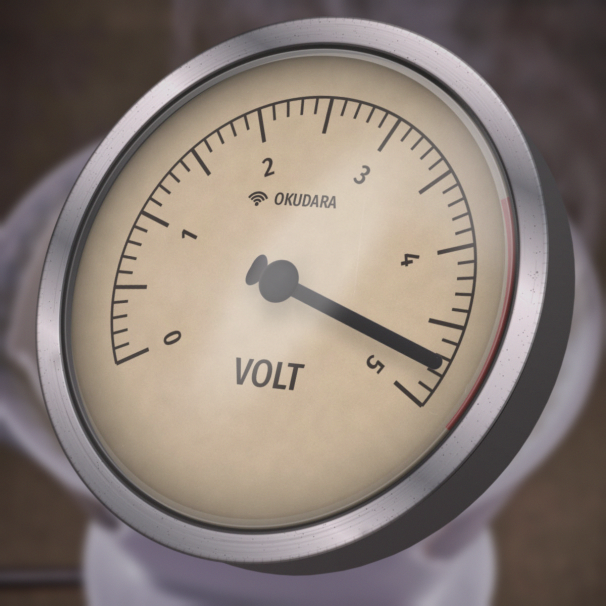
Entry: 4.75 V
